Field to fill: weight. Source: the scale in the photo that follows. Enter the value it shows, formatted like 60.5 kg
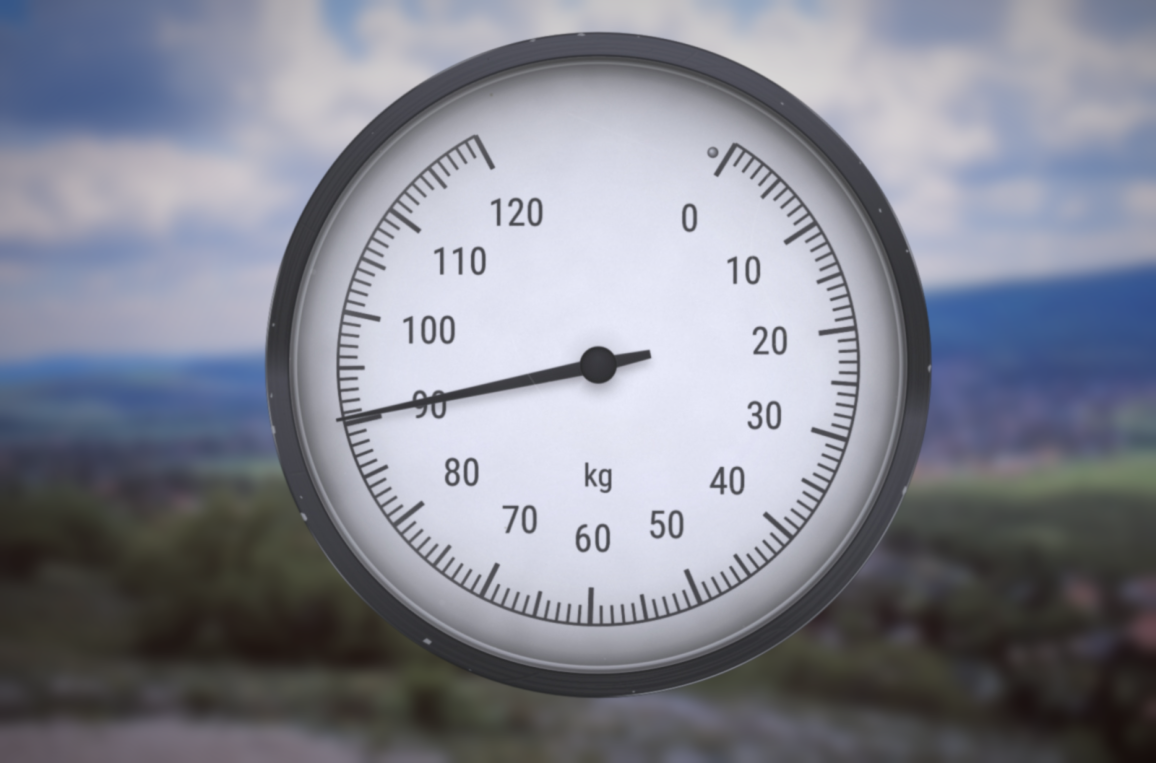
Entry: 90.5 kg
